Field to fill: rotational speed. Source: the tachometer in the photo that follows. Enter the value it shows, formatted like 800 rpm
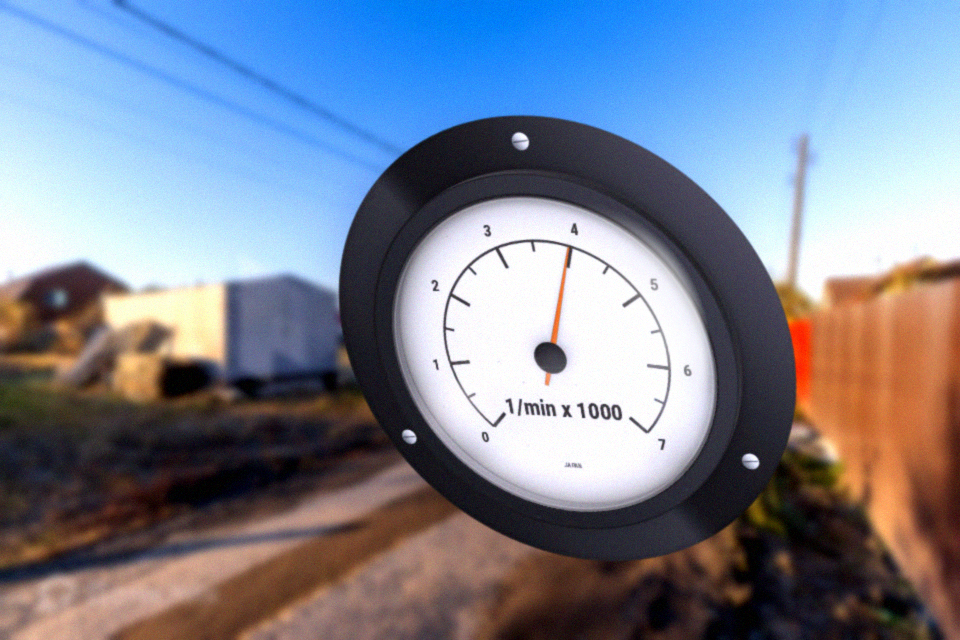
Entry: 4000 rpm
